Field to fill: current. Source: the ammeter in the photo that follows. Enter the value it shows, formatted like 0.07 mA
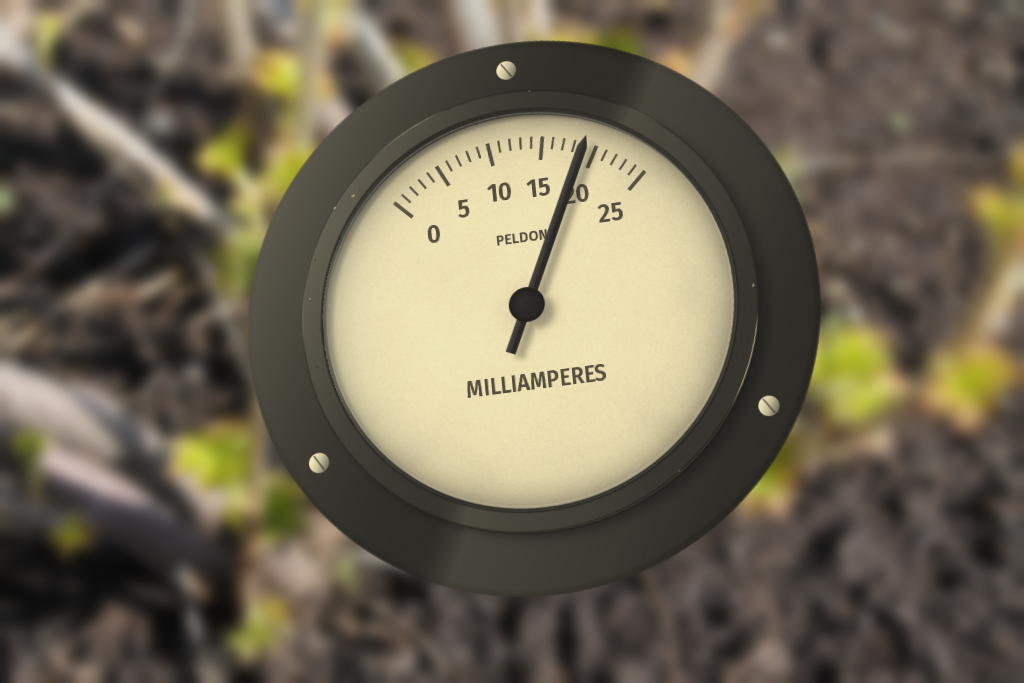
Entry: 19 mA
